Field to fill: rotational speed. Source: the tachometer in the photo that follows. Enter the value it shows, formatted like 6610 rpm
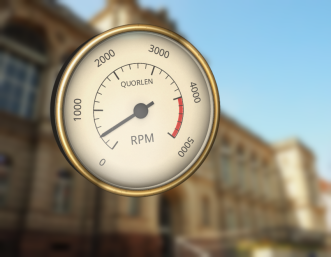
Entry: 400 rpm
